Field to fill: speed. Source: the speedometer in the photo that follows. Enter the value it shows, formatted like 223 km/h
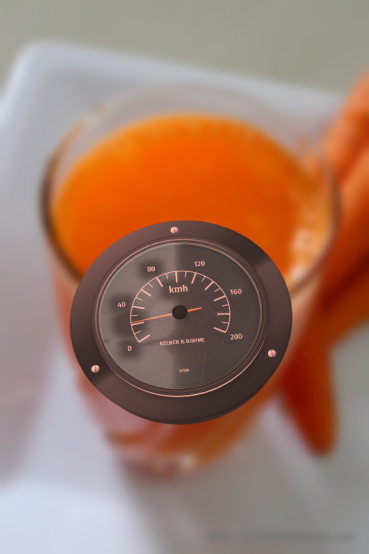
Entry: 20 km/h
